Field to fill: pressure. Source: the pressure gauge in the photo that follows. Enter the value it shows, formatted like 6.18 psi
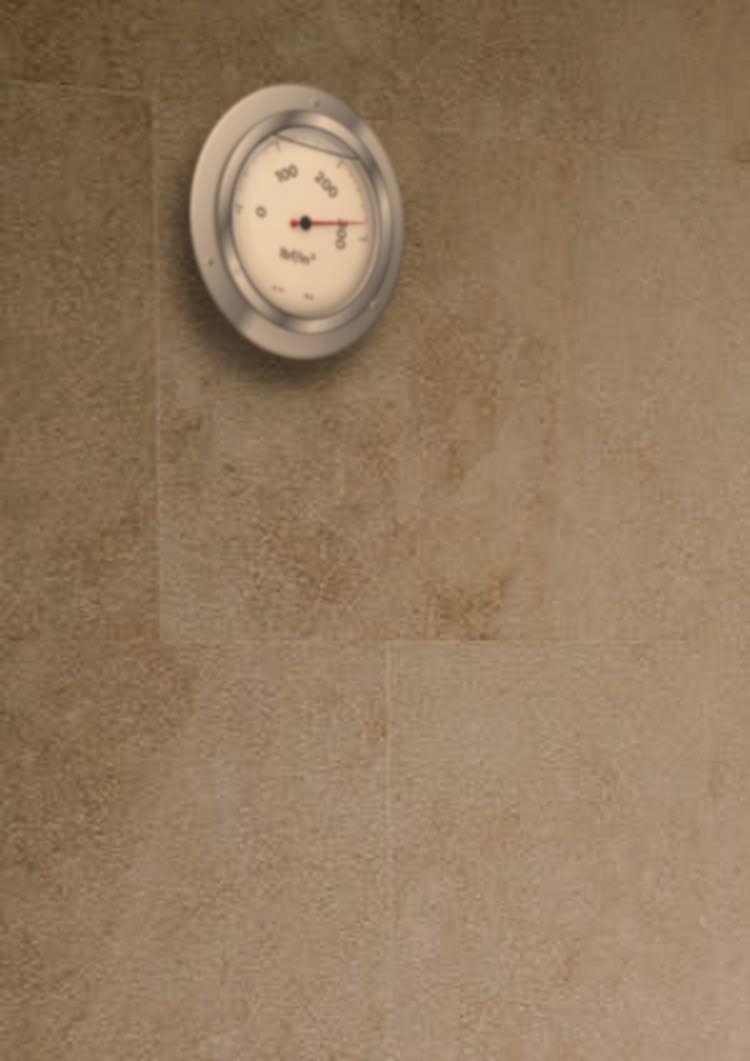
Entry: 280 psi
